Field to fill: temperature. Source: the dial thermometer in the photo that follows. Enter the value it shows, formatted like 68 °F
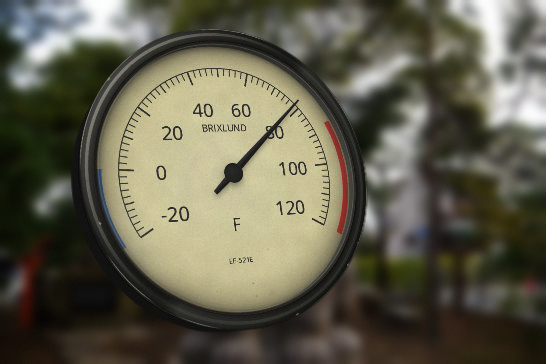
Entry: 78 °F
